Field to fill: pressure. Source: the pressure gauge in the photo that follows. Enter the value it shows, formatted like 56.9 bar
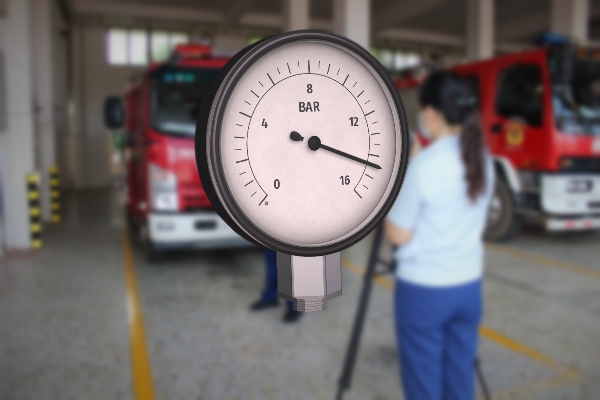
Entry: 14.5 bar
